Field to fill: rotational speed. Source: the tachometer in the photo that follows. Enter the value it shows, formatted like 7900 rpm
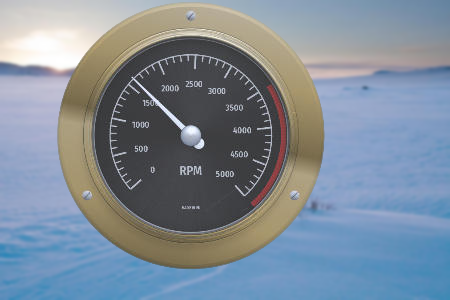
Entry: 1600 rpm
